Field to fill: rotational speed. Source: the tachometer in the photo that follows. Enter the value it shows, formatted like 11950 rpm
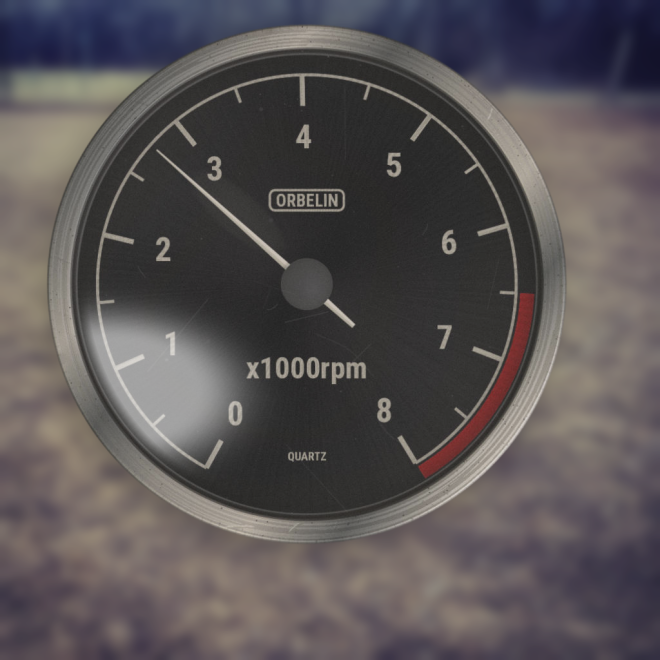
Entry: 2750 rpm
